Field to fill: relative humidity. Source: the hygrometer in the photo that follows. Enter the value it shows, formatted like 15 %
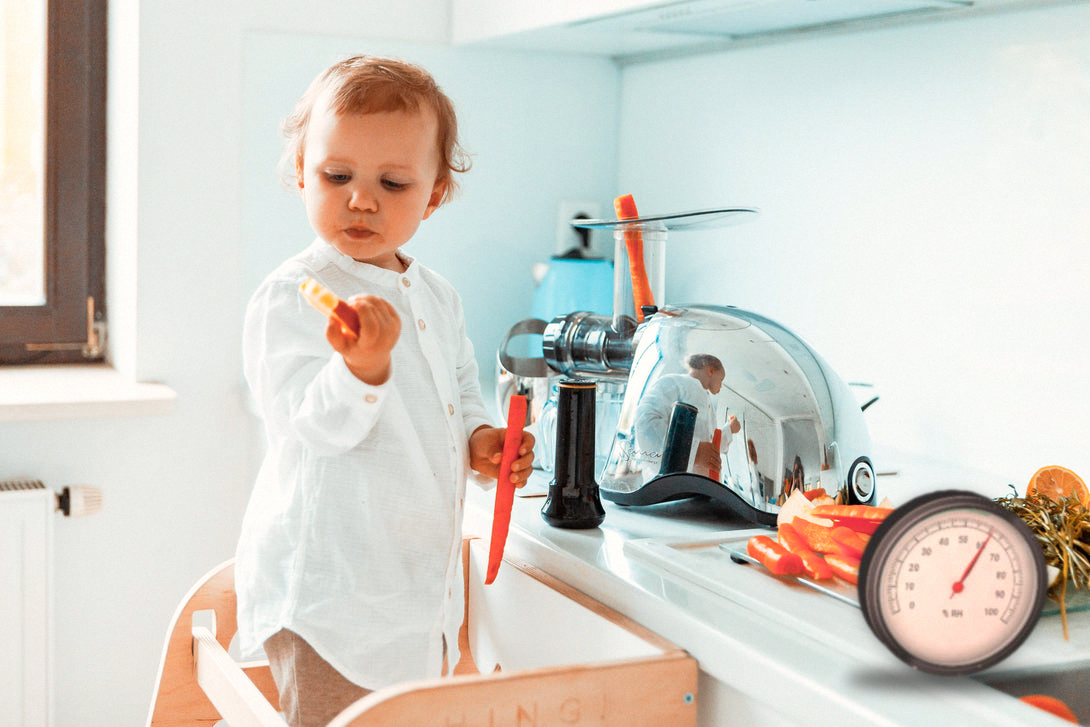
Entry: 60 %
